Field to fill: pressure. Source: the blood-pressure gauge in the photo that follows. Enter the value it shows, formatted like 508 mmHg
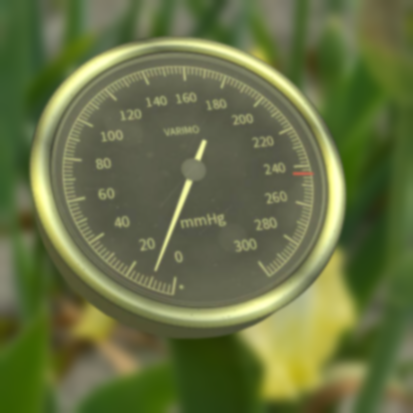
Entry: 10 mmHg
